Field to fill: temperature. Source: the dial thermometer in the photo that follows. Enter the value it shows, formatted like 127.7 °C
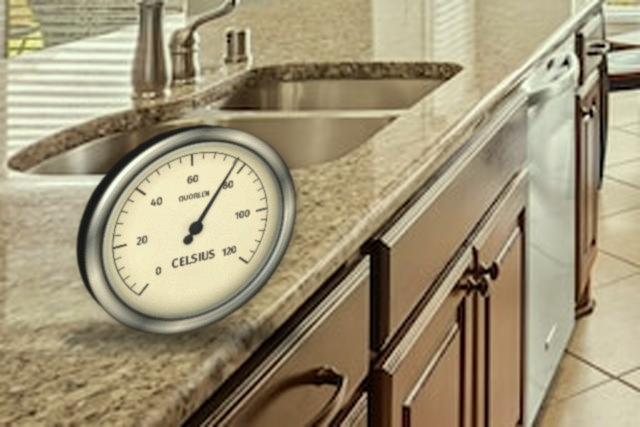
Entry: 76 °C
